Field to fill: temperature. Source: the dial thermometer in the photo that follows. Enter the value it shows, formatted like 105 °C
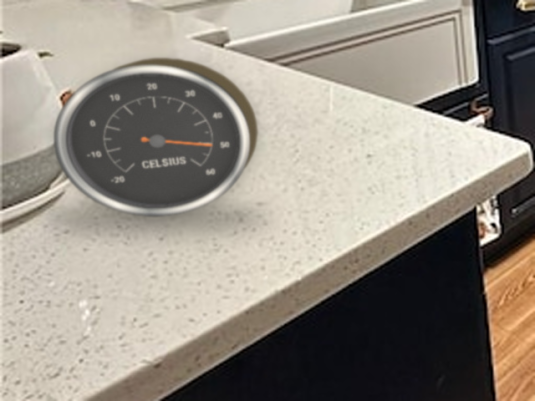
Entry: 50 °C
